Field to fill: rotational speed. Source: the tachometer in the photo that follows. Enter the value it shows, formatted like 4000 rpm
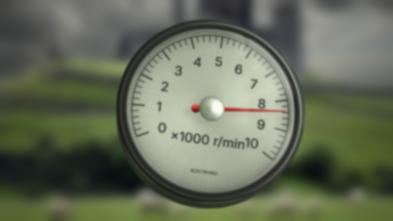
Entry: 8400 rpm
